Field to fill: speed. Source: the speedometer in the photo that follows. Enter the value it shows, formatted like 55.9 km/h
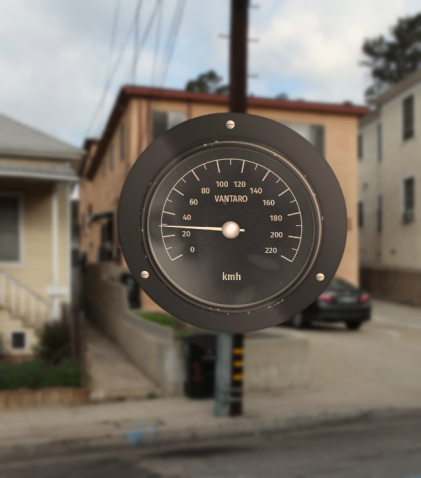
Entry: 30 km/h
